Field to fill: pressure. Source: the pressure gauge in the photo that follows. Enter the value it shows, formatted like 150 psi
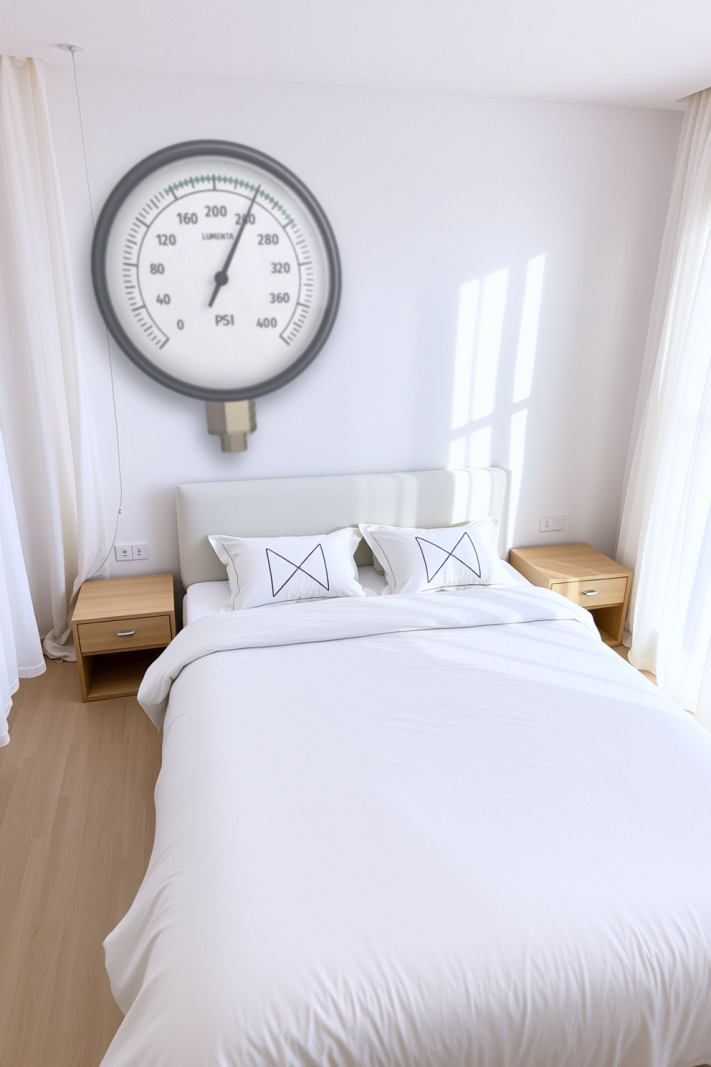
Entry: 240 psi
